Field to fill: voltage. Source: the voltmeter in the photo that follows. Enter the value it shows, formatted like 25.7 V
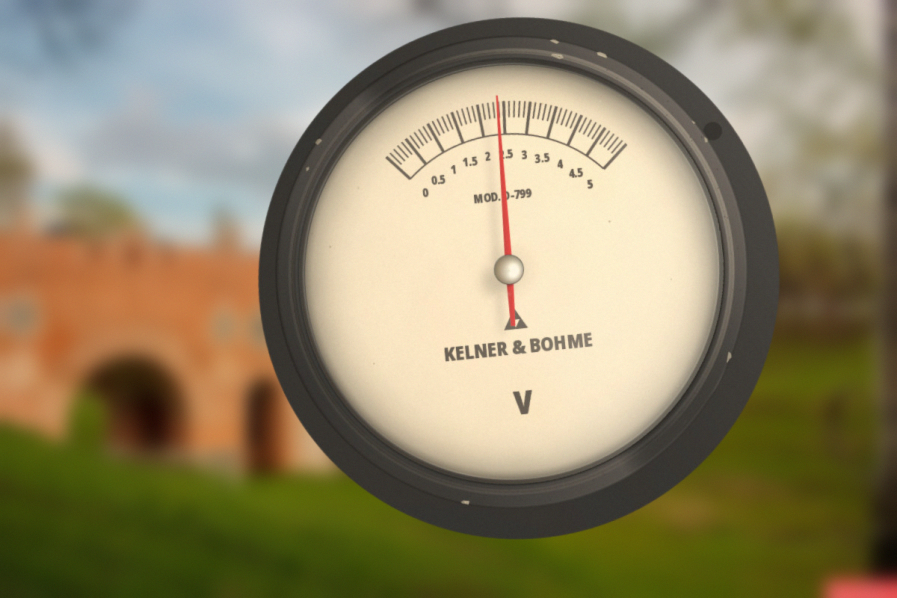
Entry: 2.4 V
